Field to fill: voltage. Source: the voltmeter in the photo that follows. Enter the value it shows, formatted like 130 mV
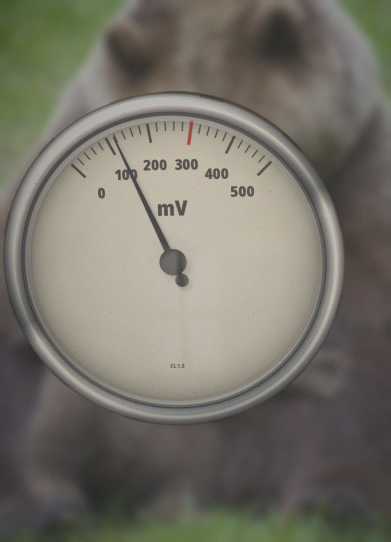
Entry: 120 mV
